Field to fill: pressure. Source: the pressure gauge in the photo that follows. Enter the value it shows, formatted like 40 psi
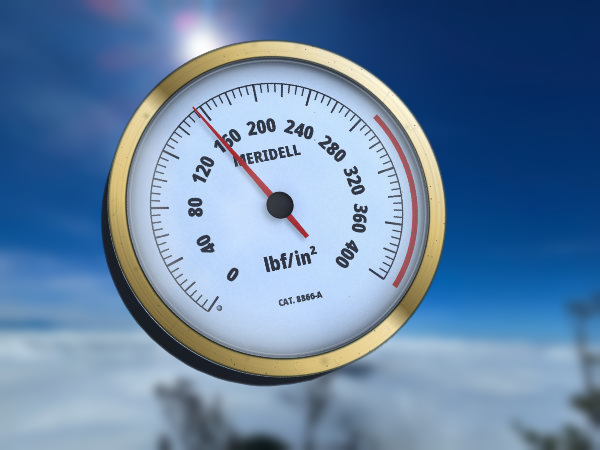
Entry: 155 psi
